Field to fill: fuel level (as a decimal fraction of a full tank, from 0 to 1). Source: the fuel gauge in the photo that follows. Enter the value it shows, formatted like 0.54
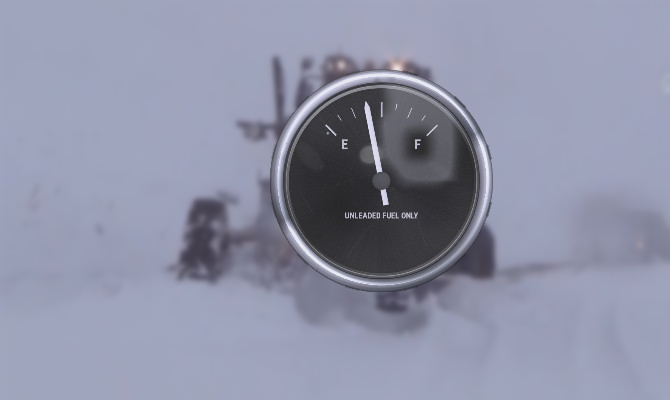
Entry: 0.375
